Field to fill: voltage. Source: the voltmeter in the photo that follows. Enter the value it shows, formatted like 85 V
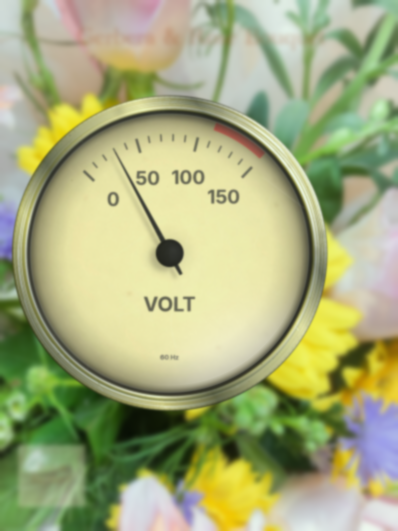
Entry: 30 V
